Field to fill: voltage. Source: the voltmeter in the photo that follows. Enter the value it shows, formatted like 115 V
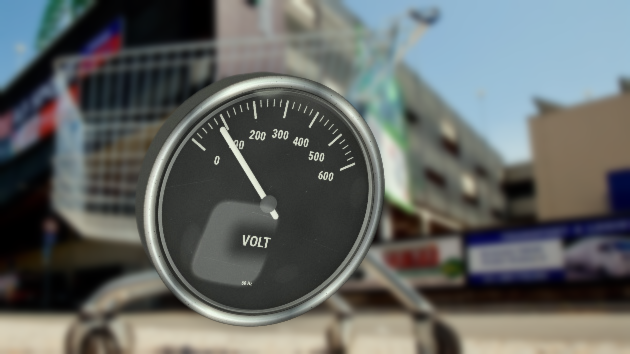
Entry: 80 V
